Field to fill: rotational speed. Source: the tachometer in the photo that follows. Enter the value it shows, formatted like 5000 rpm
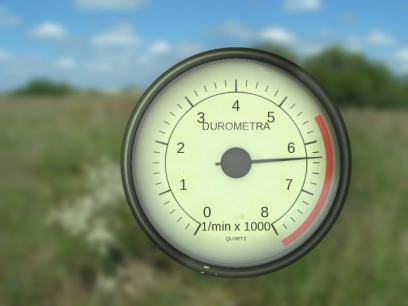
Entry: 6300 rpm
